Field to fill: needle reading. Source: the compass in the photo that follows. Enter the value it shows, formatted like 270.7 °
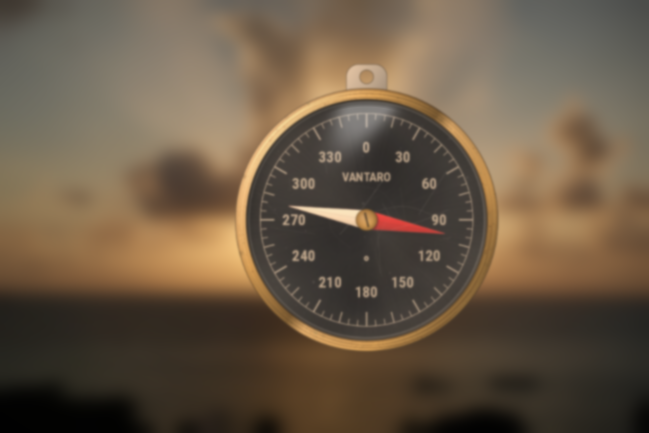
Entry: 100 °
